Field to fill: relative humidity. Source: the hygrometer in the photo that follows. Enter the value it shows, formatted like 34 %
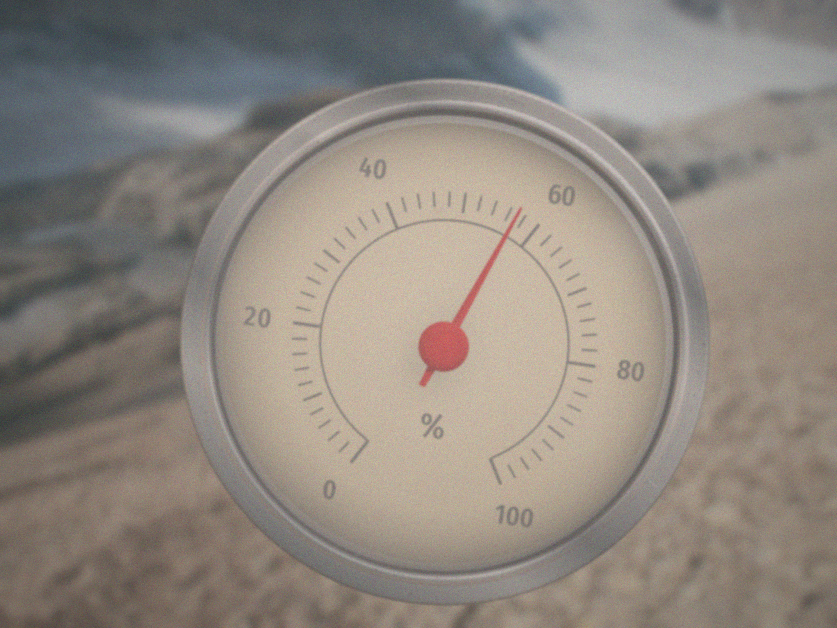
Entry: 57 %
